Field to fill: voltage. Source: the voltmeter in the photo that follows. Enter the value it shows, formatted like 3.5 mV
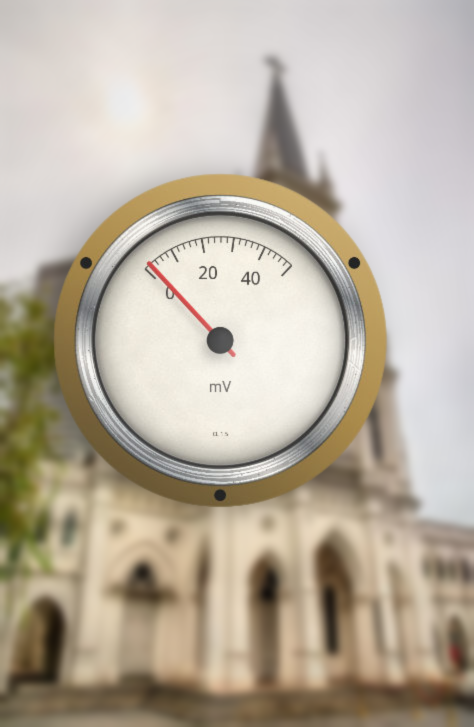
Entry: 2 mV
